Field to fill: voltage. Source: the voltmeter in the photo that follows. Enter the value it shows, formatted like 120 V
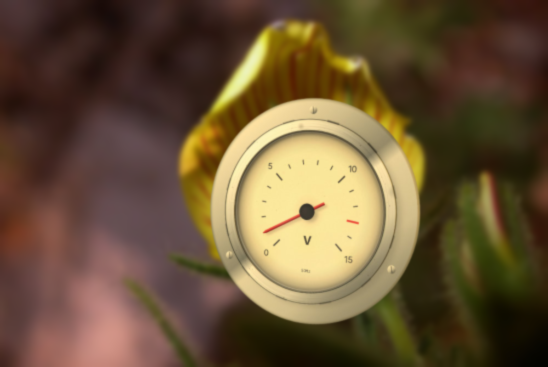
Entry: 1 V
